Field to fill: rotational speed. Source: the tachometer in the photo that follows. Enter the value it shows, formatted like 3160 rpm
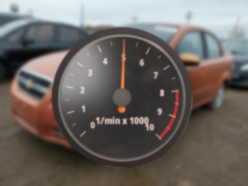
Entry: 5000 rpm
